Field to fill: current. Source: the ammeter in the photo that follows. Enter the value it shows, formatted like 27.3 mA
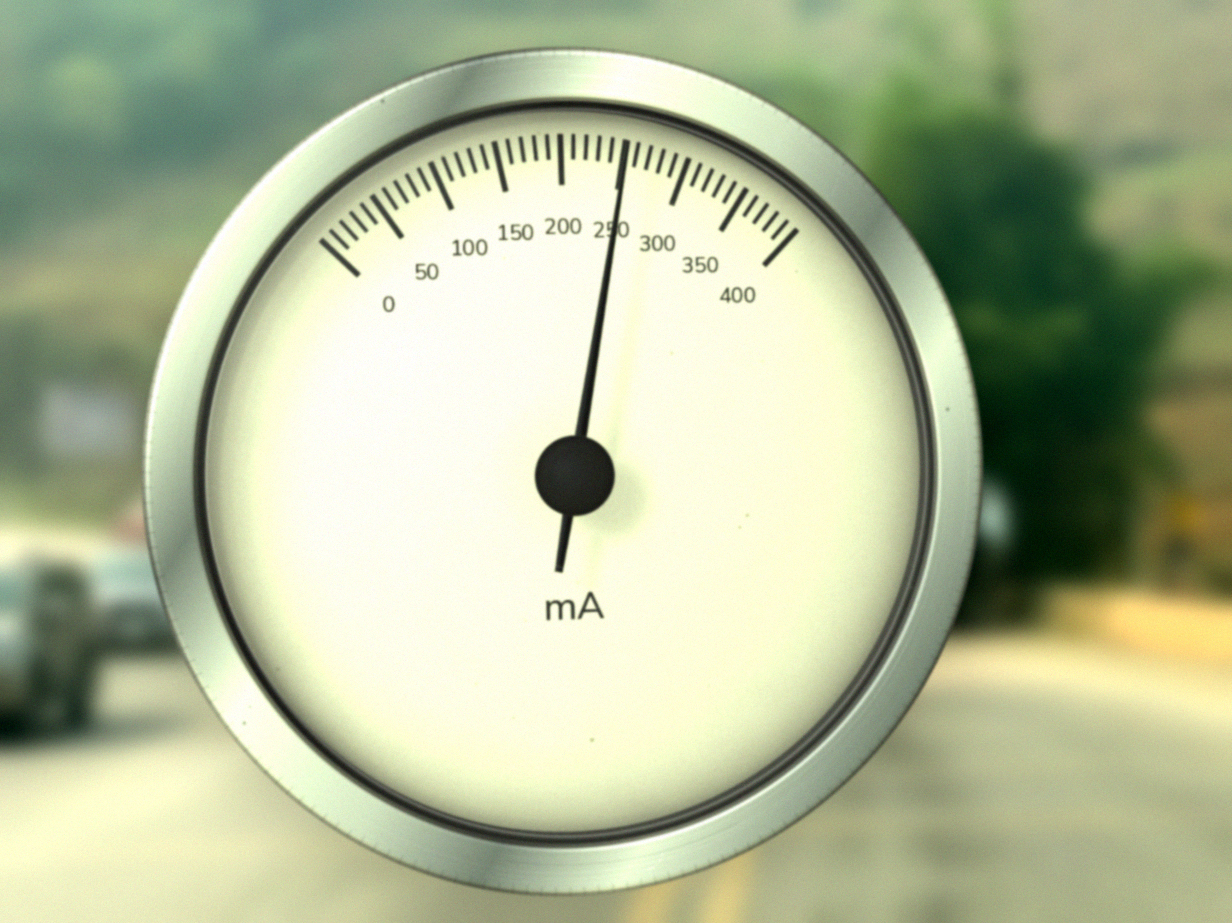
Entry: 250 mA
